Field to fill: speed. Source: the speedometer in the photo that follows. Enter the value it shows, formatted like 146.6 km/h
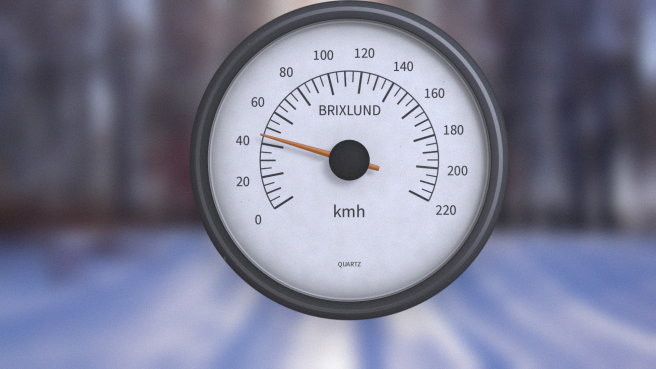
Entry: 45 km/h
